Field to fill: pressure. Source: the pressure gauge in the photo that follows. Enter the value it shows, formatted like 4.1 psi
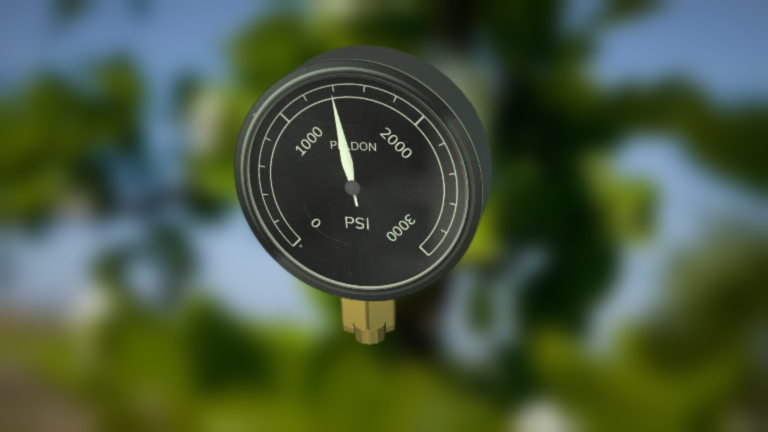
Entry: 1400 psi
